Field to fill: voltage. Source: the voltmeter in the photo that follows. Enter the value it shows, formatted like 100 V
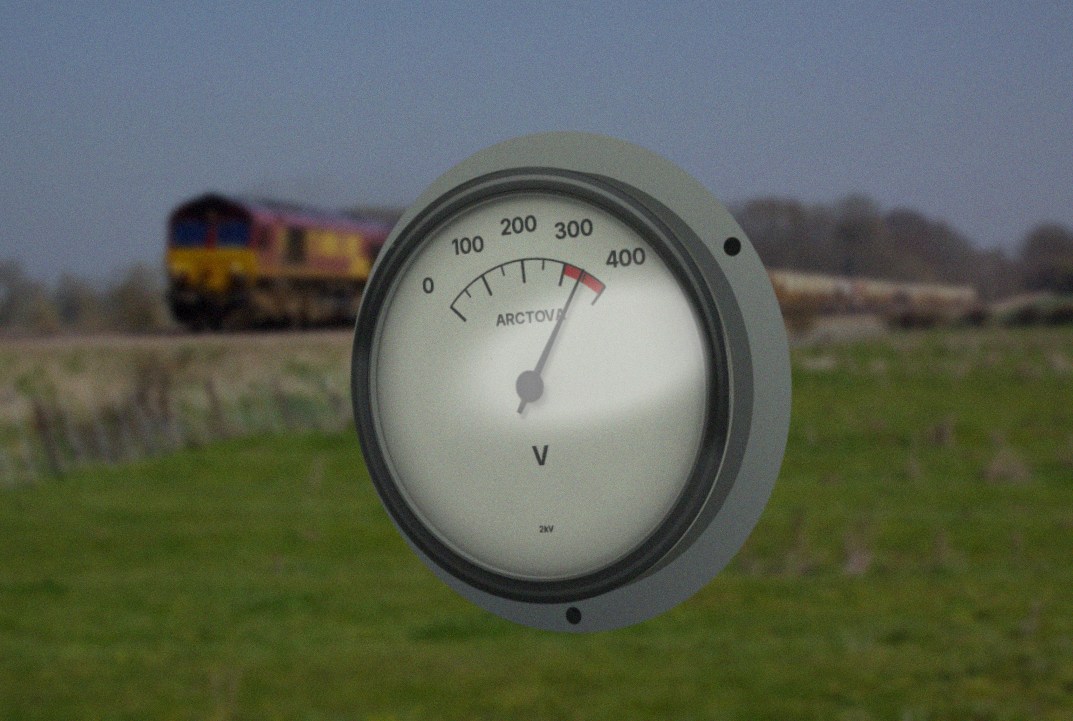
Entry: 350 V
